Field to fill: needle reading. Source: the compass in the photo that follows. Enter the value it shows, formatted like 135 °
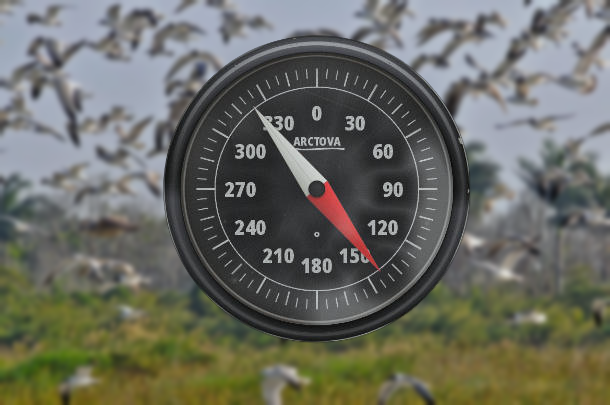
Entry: 142.5 °
